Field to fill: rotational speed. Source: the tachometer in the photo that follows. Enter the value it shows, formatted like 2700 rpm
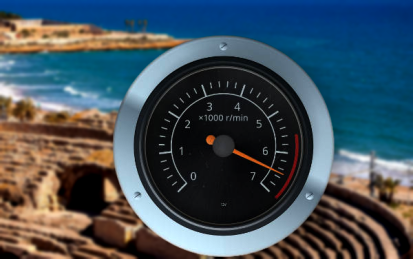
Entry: 6500 rpm
